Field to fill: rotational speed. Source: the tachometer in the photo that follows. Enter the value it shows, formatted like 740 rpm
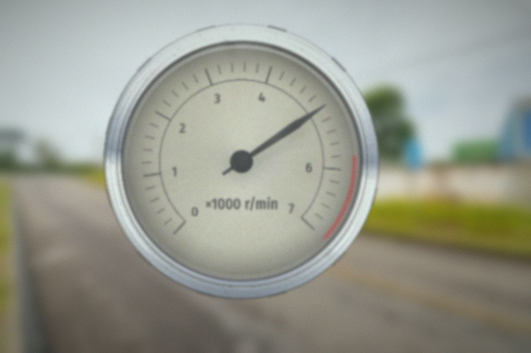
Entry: 5000 rpm
